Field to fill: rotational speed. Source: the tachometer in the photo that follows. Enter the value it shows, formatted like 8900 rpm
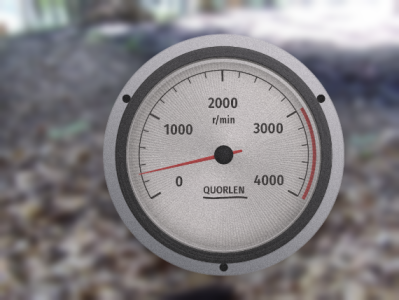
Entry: 300 rpm
